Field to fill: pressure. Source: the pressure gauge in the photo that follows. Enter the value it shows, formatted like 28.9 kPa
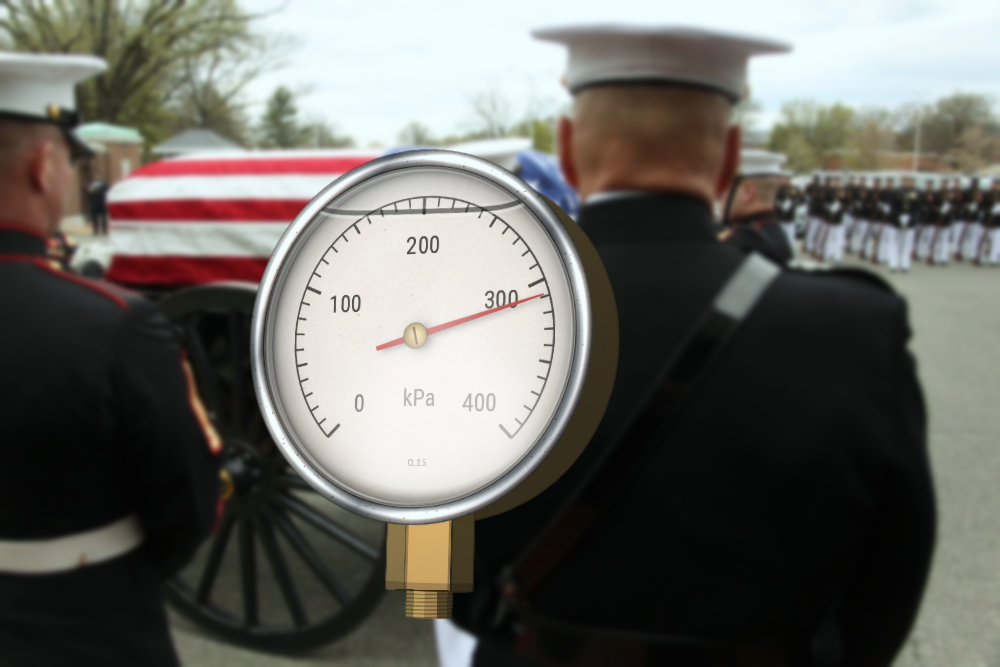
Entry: 310 kPa
